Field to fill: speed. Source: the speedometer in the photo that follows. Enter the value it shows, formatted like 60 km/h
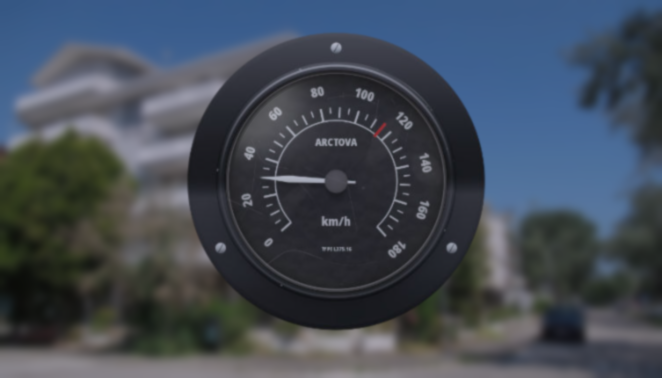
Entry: 30 km/h
